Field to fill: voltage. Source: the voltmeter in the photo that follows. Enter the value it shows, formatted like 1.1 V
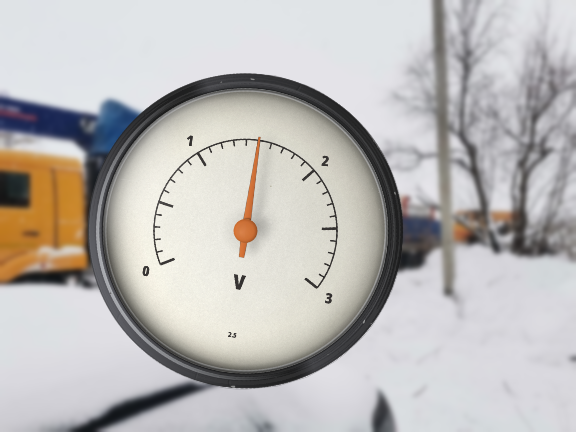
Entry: 1.5 V
